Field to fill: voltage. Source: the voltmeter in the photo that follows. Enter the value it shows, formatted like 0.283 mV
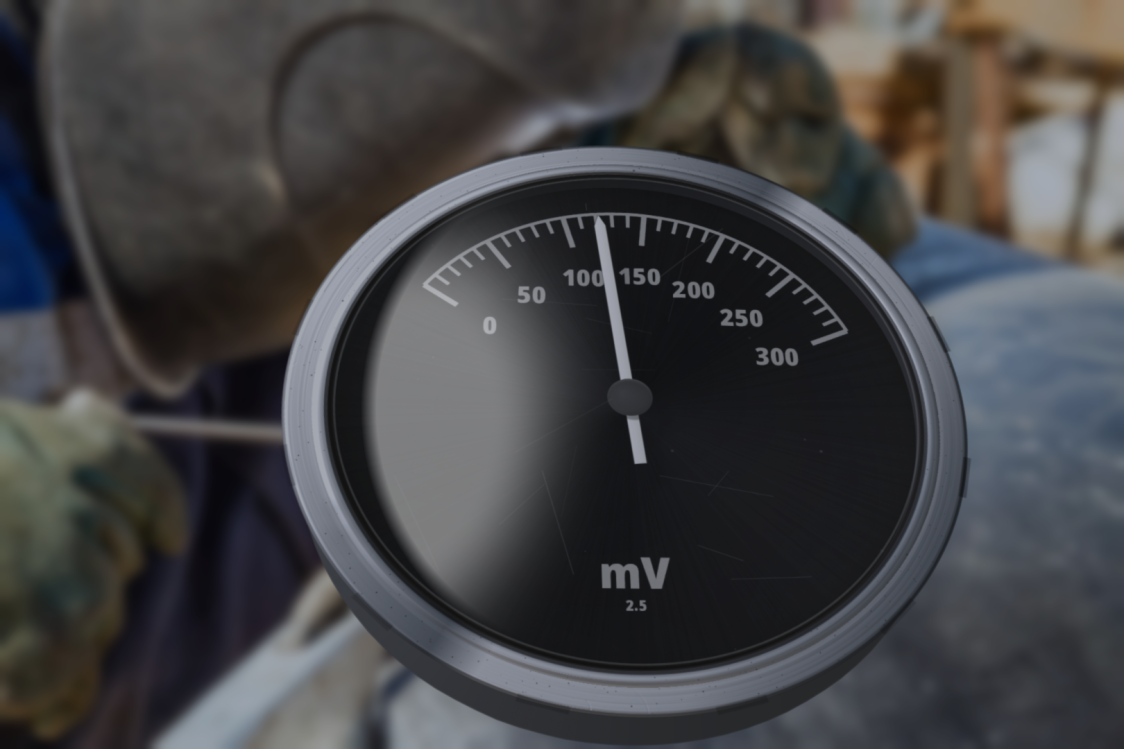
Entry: 120 mV
